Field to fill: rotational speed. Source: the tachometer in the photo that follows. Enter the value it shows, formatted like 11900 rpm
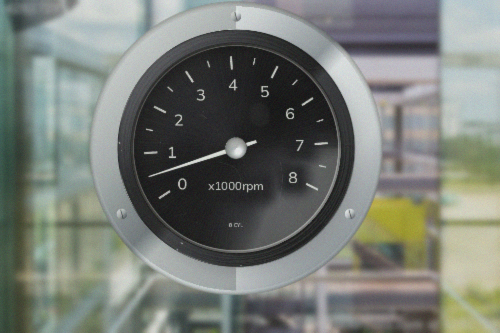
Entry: 500 rpm
